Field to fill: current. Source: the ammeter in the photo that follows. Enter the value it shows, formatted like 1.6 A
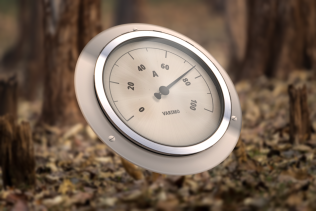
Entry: 75 A
